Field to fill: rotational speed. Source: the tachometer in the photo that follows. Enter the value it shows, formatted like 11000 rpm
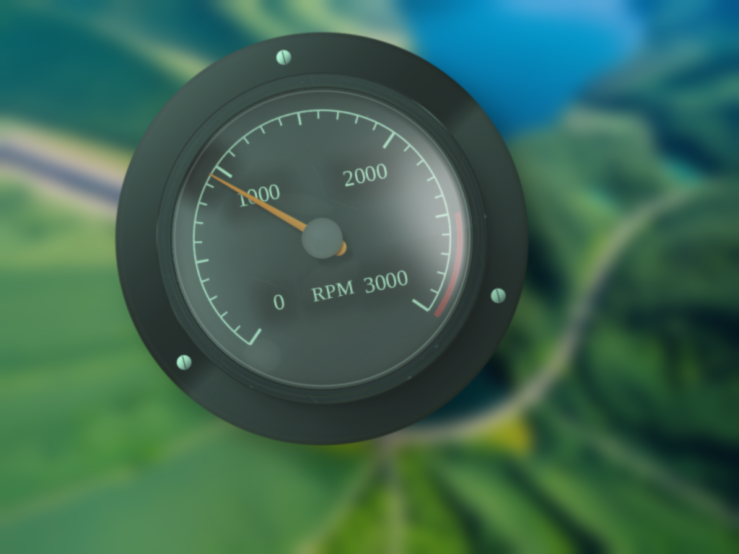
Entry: 950 rpm
